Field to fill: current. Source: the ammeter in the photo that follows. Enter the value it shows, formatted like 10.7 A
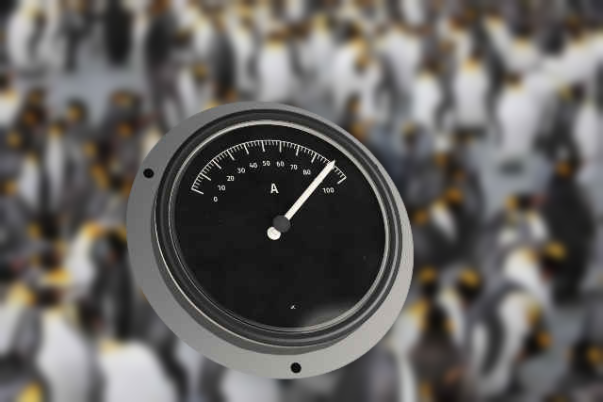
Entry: 90 A
